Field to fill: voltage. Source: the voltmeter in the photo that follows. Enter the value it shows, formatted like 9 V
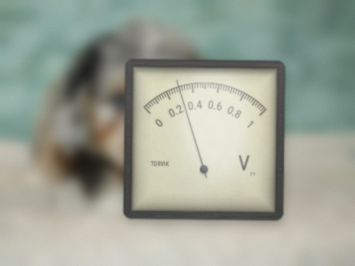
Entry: 0.3 V
